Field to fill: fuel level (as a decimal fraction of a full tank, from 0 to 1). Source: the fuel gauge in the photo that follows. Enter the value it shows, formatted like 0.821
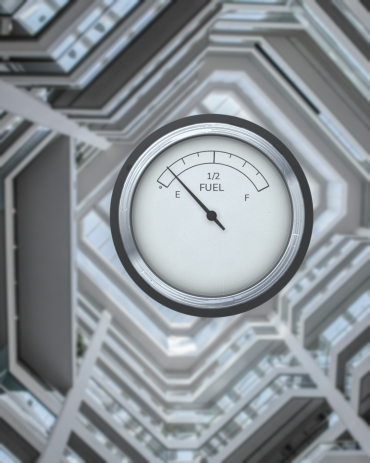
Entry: 0.125
